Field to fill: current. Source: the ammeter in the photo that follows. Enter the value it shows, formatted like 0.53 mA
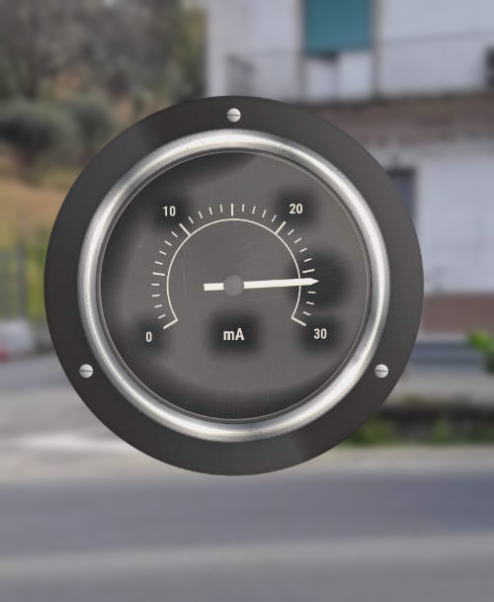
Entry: 26 mA
